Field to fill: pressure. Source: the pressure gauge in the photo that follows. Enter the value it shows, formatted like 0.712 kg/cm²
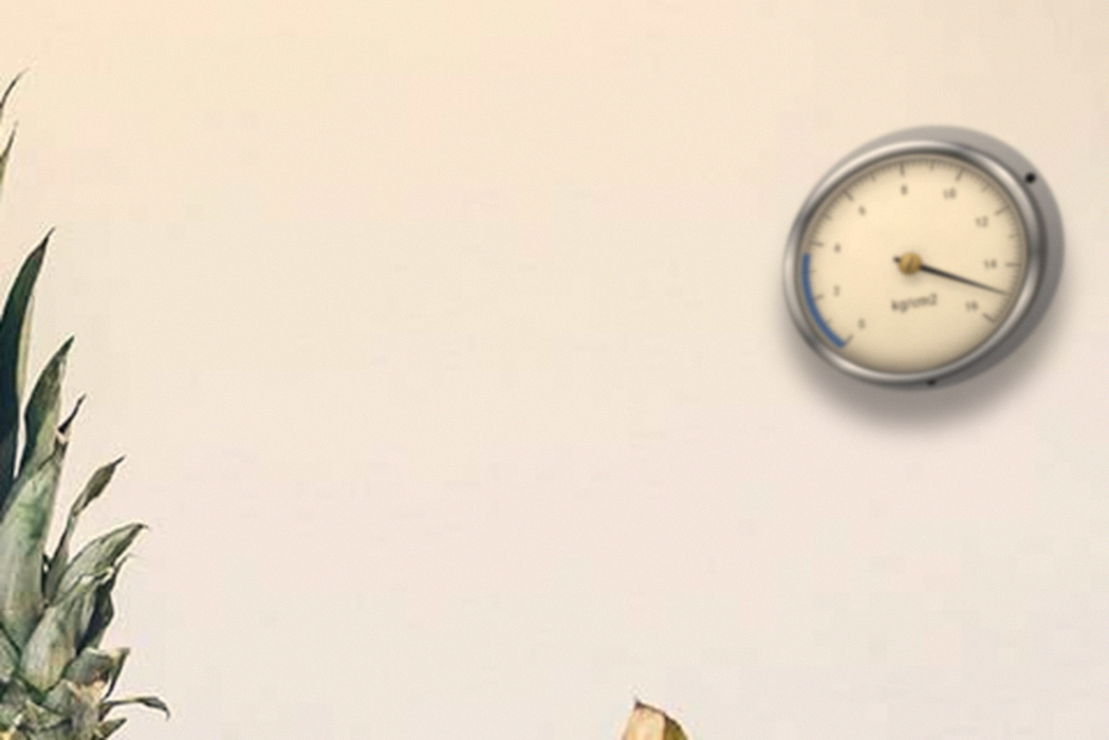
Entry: 15 kg/cm²
